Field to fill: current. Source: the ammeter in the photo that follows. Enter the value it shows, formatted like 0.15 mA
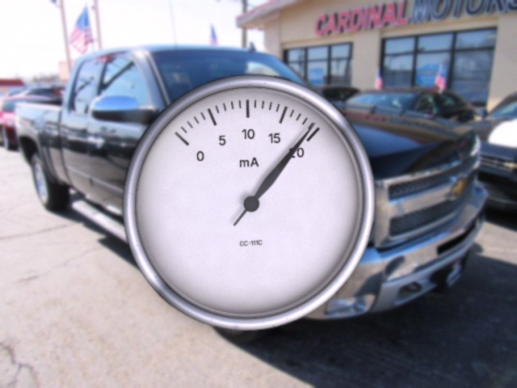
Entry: 19 mA
